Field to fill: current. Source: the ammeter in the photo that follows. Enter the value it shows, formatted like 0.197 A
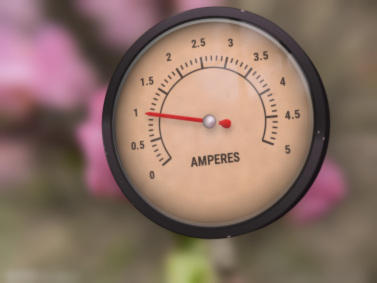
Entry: 1 A
